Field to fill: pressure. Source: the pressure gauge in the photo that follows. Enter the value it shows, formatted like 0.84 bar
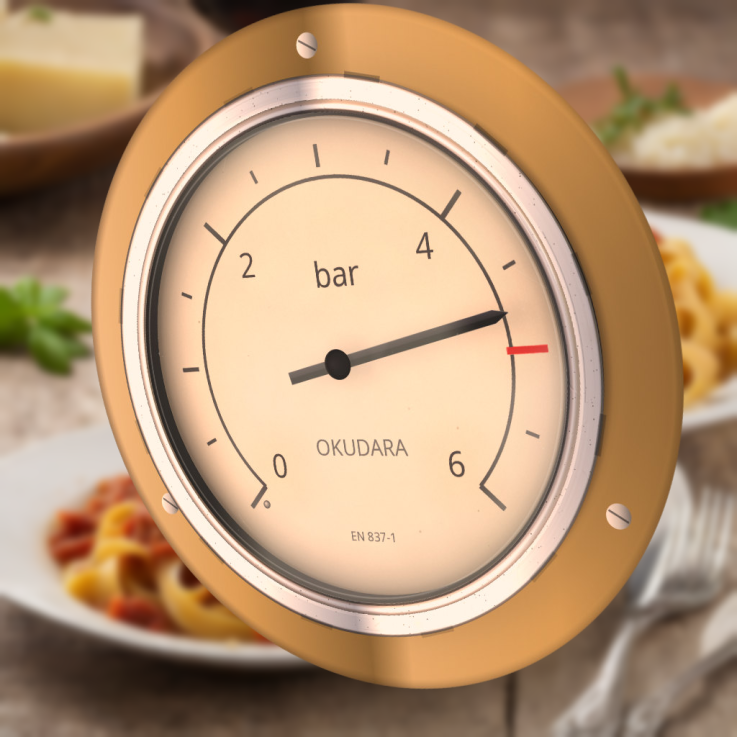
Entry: 4.75 bar
